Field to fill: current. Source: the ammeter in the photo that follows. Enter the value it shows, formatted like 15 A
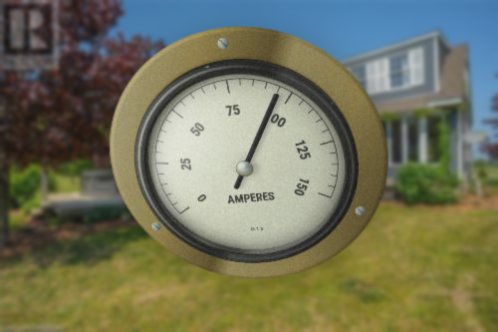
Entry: 95 A
